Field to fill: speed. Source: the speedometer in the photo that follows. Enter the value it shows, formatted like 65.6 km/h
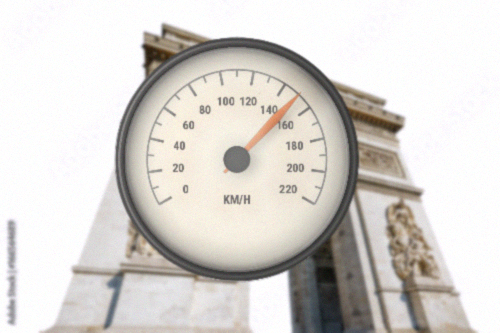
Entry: 150 km/h
